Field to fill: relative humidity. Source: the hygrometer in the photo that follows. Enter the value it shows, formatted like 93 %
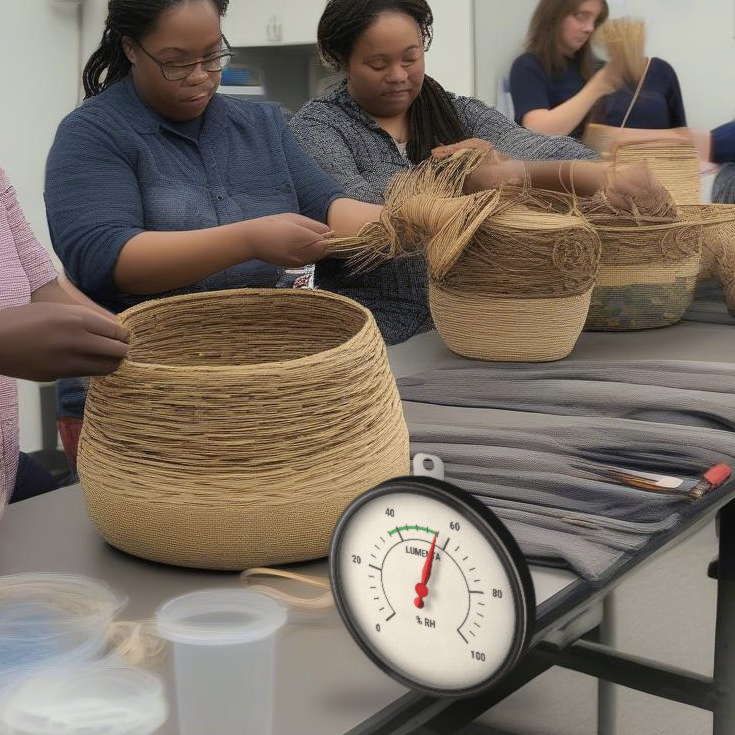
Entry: 56 %
